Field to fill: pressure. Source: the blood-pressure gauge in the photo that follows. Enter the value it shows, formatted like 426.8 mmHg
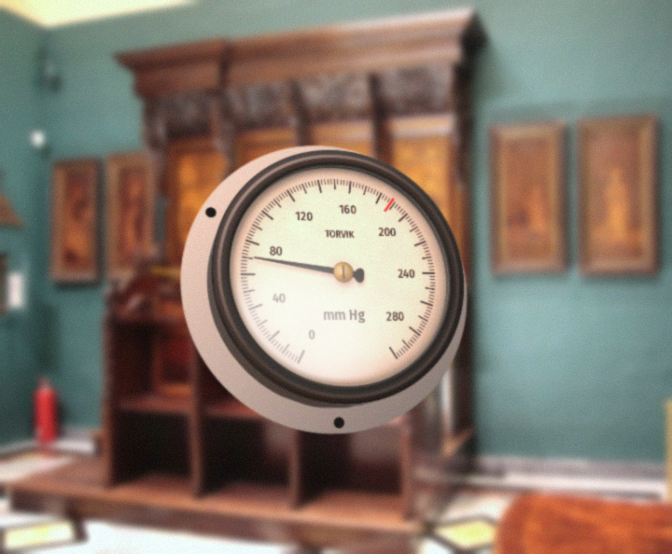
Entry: 70 mmHg
